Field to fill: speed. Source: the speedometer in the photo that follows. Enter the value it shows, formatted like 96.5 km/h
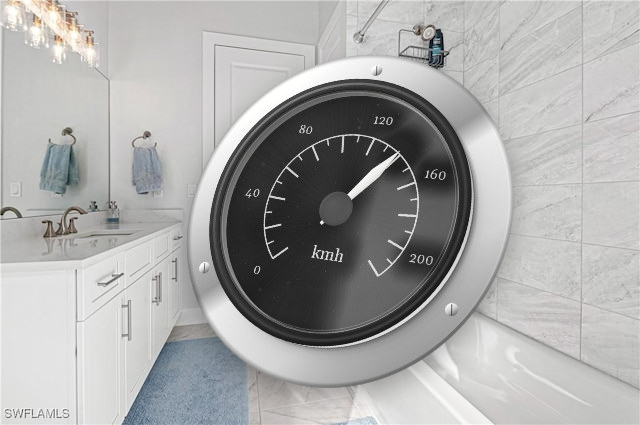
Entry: 140 km/h
